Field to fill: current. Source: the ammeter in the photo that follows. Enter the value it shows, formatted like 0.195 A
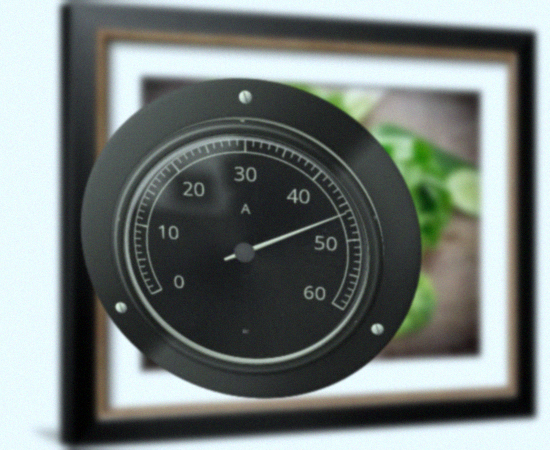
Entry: 46 A
